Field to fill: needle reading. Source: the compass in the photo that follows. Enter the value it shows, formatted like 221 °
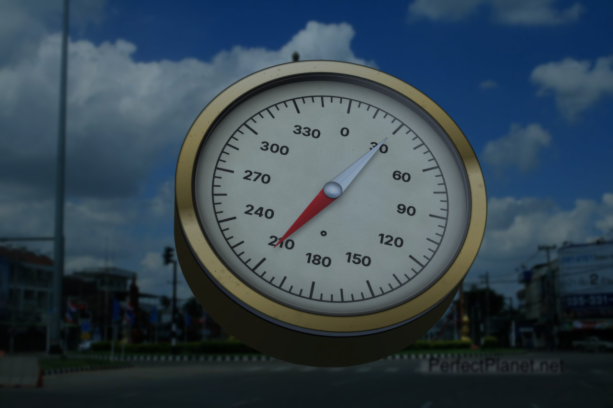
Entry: 210 °
